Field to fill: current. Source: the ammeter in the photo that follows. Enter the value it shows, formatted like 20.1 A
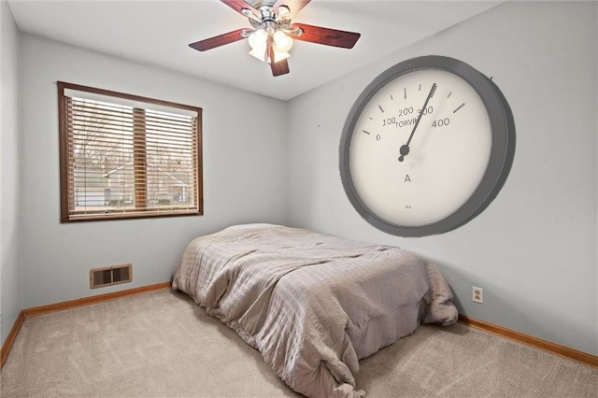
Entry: 300 A
